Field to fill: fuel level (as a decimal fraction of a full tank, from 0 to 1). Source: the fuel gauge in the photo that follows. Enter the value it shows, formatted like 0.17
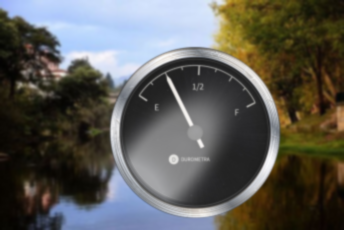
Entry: 0.25
